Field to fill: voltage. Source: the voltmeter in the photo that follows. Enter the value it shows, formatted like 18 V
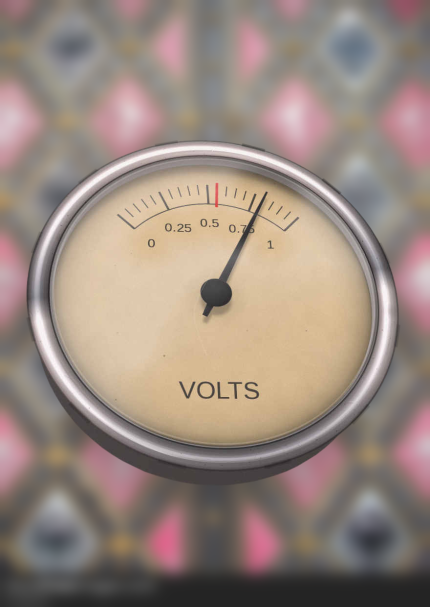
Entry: 0.8 V
